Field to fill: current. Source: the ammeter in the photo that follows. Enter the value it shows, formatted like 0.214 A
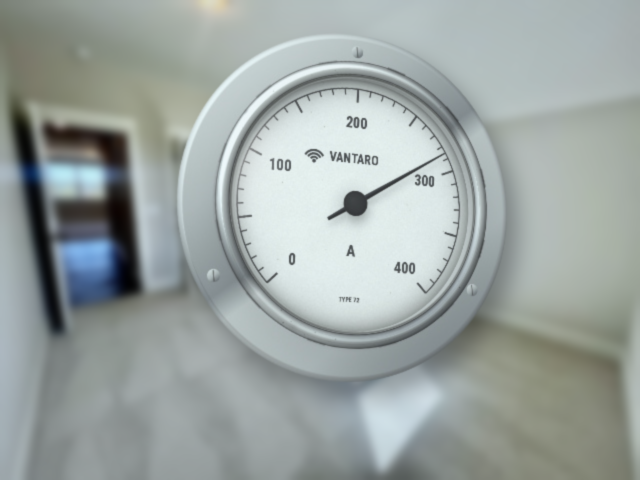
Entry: 285 A
